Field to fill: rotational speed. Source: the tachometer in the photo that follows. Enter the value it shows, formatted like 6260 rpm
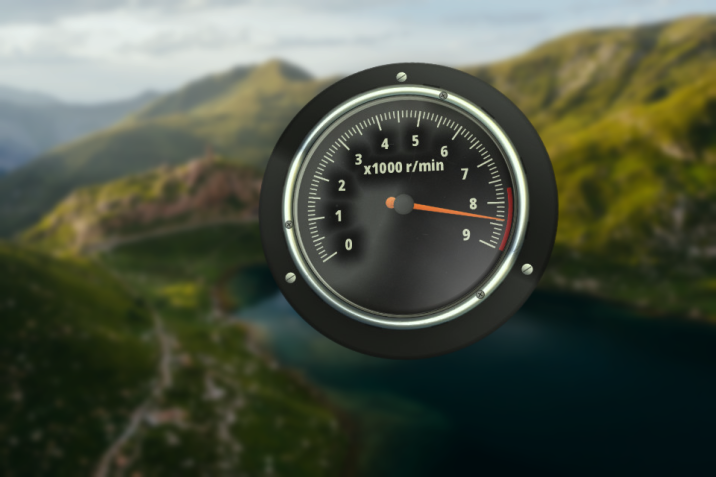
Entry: 8400 rpm
